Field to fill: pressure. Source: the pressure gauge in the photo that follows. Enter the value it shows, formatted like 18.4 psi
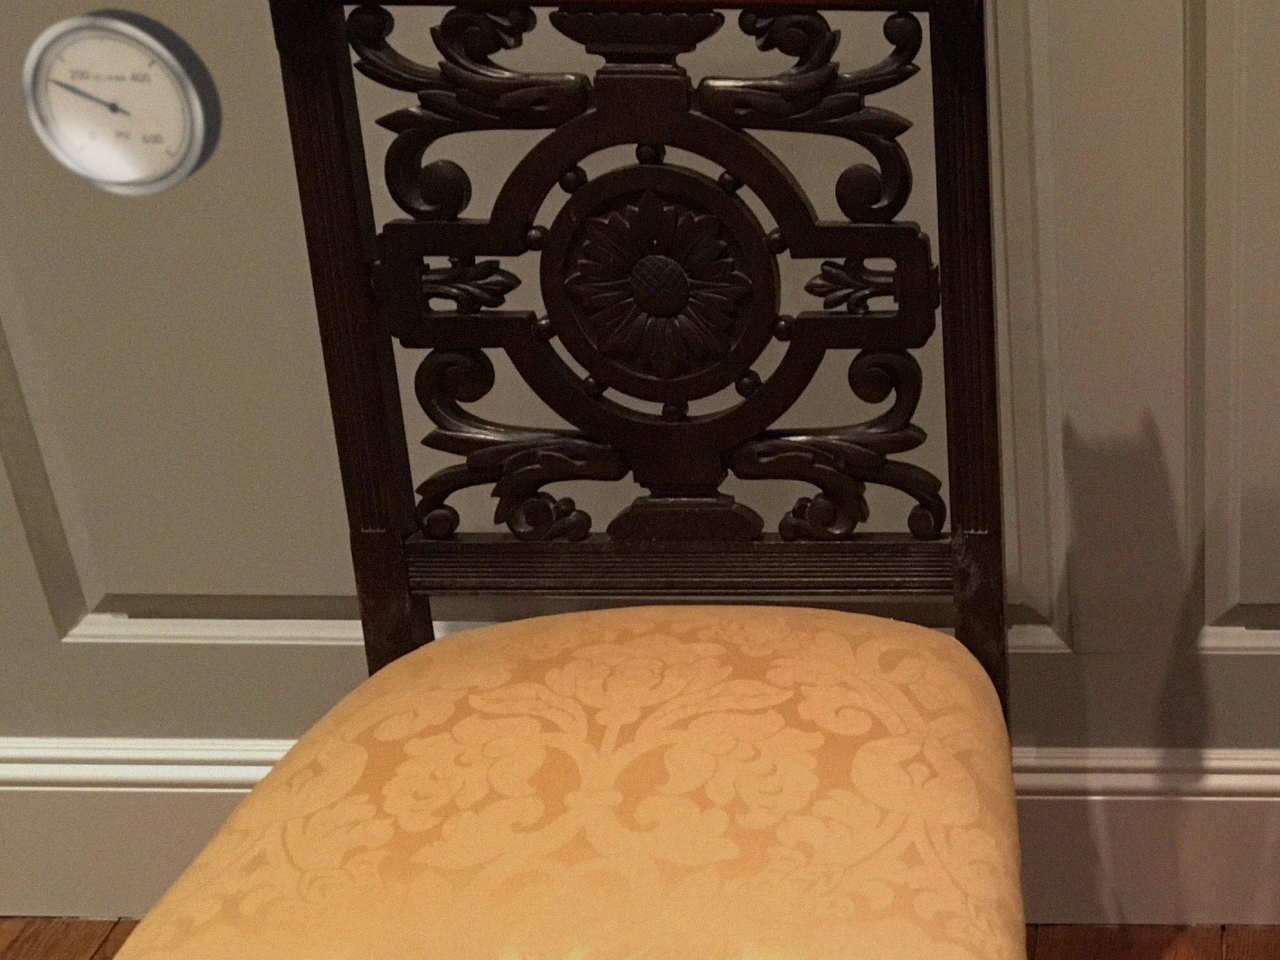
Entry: 150 psi
